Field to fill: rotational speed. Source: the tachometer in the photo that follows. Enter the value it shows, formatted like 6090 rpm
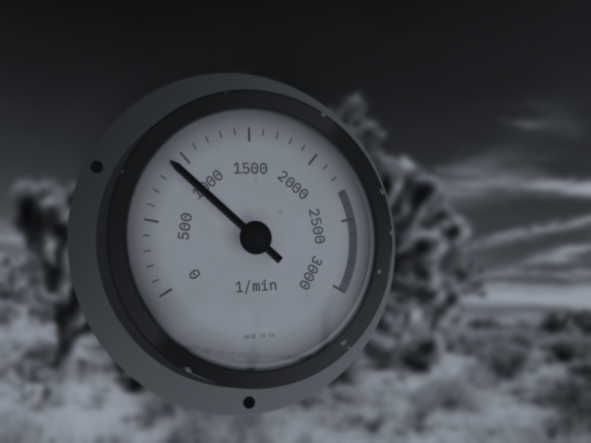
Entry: 900 rpm
